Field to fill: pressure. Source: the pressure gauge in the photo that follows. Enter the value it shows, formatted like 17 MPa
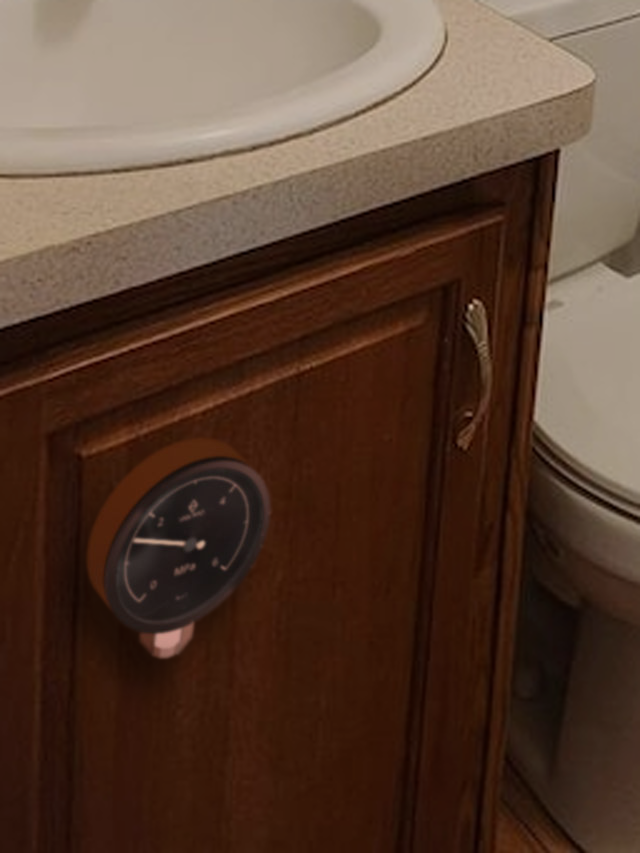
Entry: 1.5 MPa
